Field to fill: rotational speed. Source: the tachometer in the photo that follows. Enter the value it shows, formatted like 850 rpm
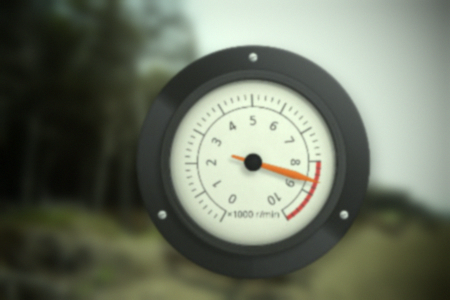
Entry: 8600 rpm
